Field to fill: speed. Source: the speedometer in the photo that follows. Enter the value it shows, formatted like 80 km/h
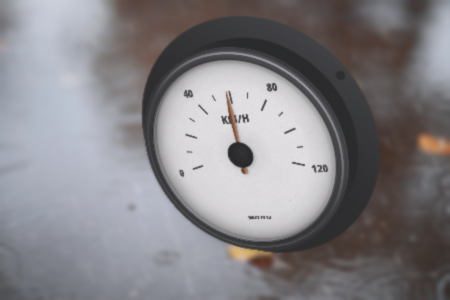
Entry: 60 km/h
